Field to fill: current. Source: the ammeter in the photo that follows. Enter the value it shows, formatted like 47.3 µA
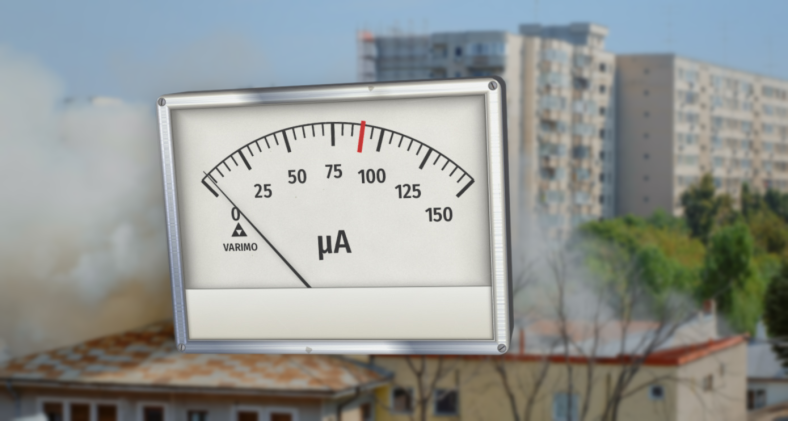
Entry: 5 µA
